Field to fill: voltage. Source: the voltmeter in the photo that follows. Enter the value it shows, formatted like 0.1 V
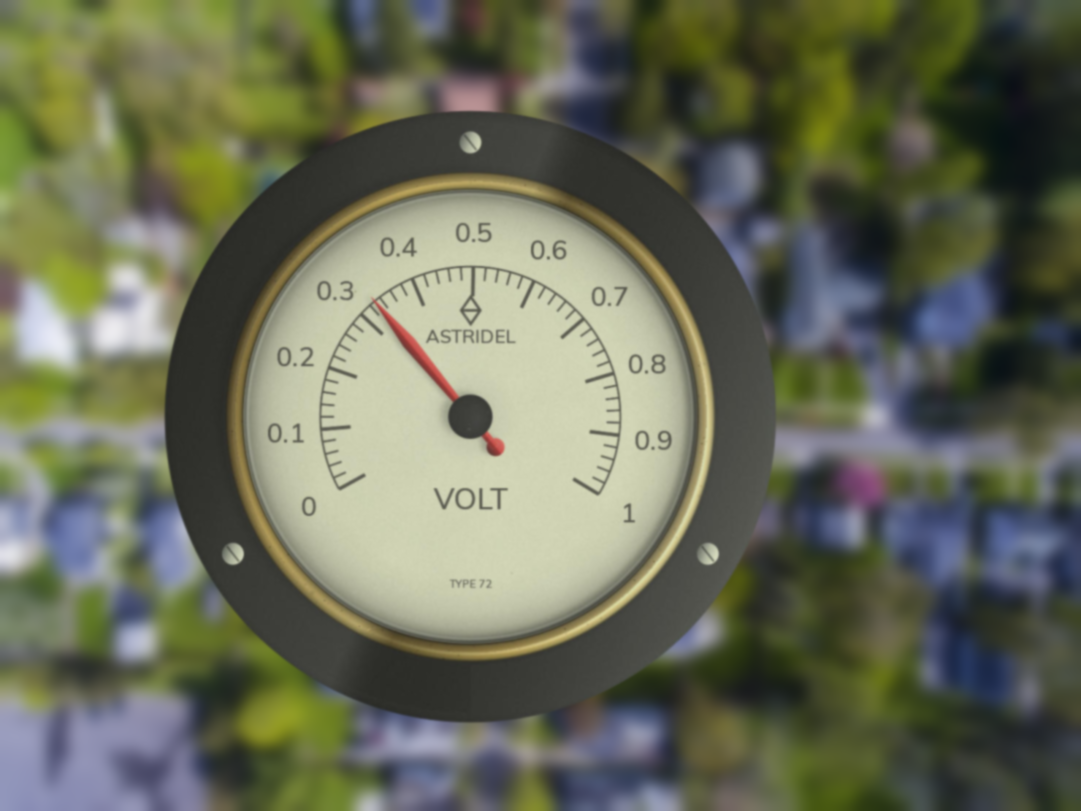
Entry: 0.33 V
